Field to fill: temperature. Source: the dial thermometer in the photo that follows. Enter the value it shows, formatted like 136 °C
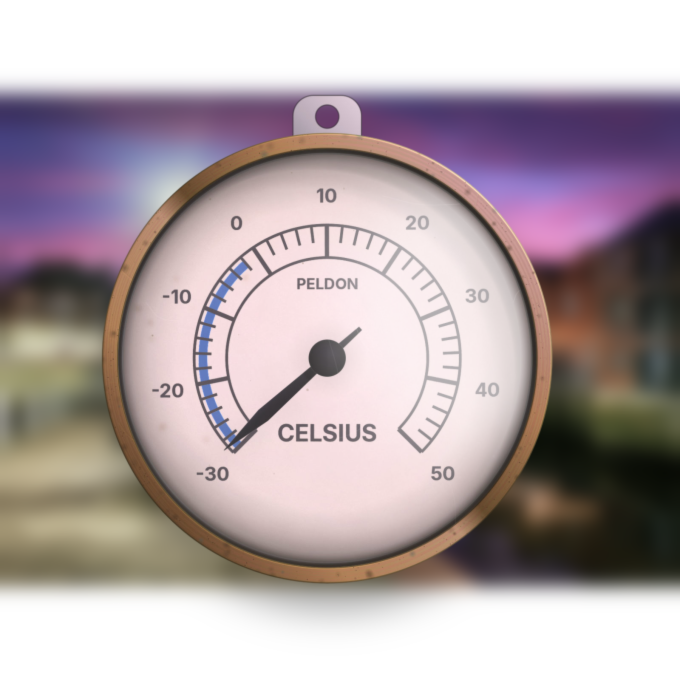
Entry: -29 °C
